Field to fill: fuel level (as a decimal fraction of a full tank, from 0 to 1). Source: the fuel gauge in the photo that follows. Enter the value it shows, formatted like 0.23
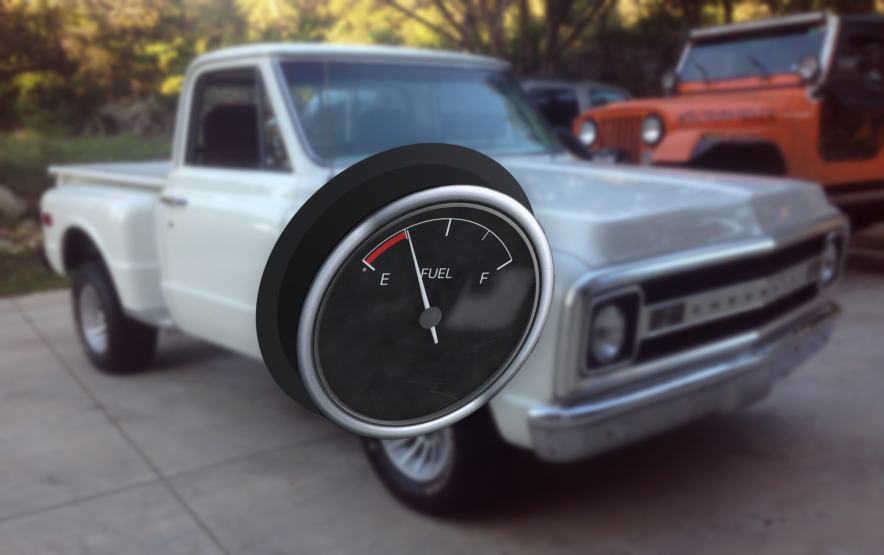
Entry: 0.25
